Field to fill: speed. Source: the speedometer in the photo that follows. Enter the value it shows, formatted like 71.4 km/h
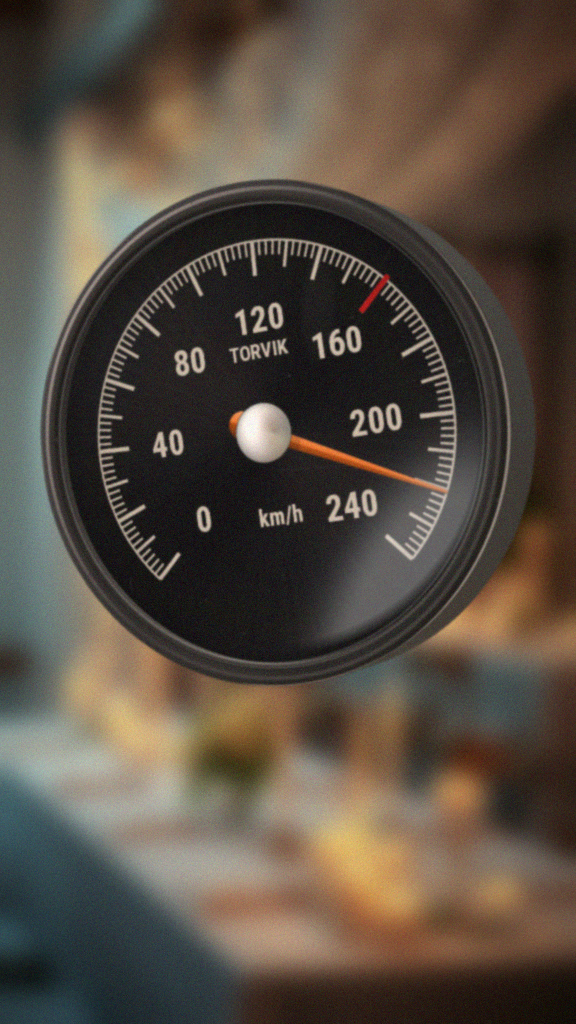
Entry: 220 km/h
